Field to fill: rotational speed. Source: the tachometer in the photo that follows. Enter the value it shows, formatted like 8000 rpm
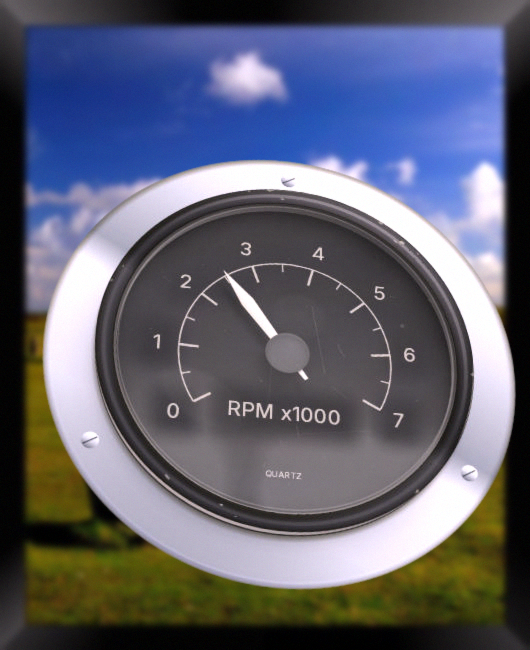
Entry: 2500 rpm
